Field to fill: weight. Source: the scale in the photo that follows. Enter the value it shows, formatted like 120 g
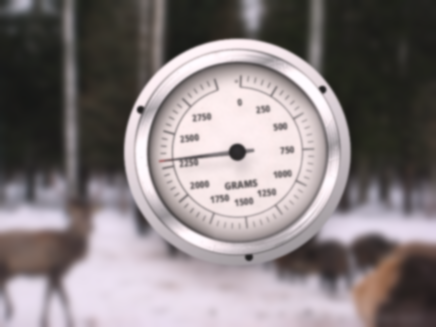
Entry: 2300 g
